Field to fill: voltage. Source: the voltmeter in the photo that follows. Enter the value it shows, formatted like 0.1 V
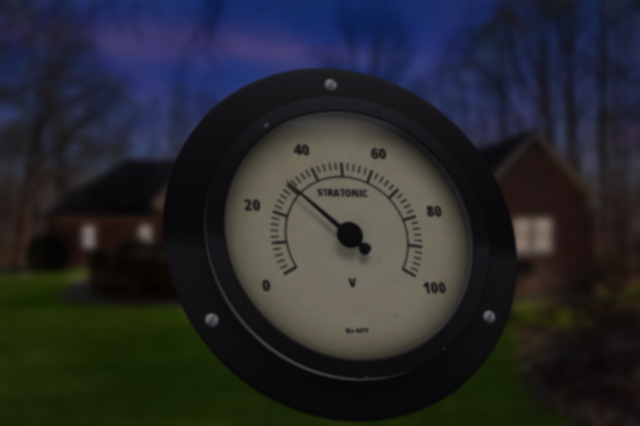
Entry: 30 V
